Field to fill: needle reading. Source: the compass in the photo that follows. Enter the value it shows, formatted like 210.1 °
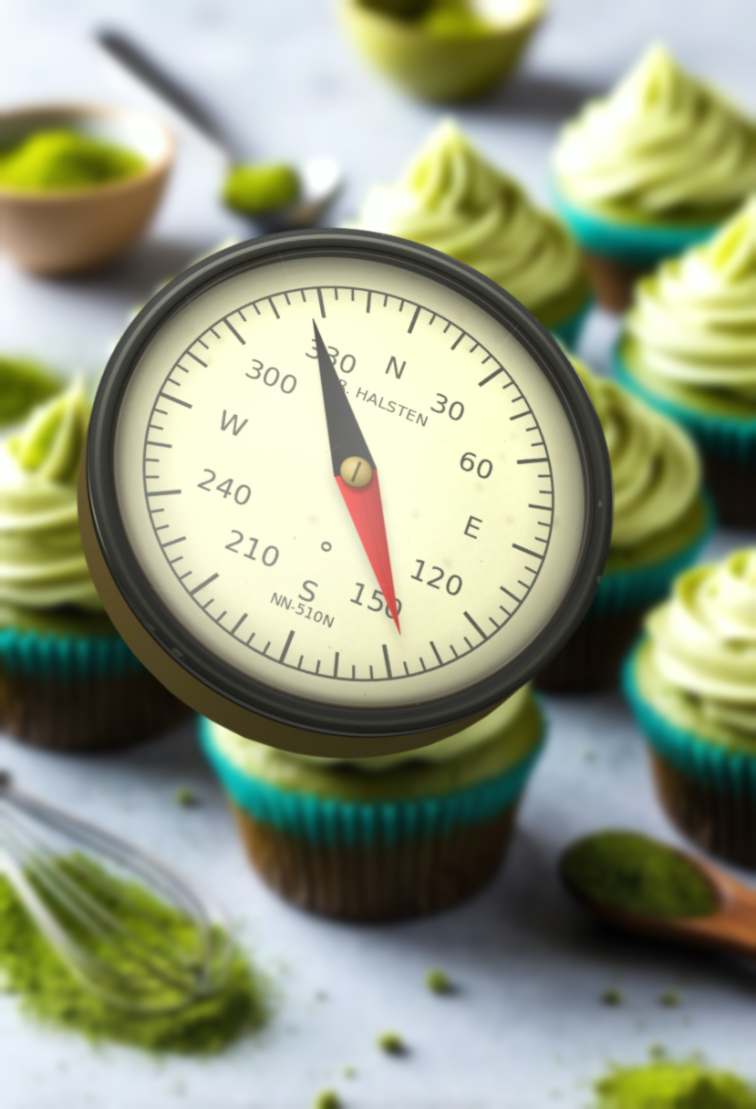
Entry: 145 °
